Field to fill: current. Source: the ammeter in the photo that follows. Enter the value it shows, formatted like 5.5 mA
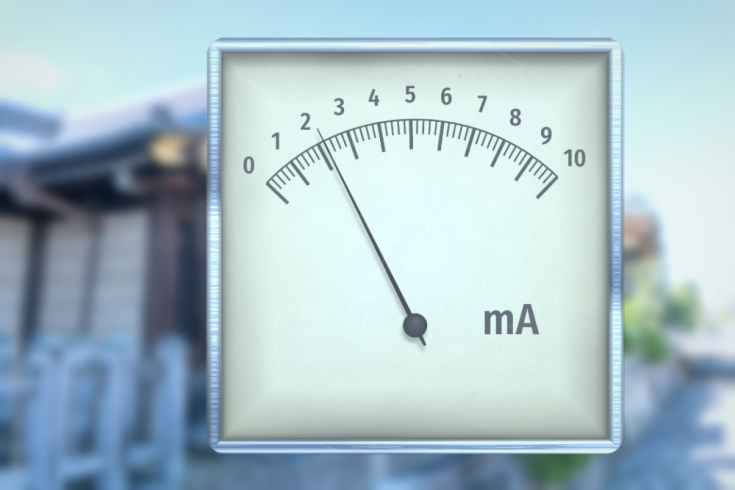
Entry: 2.2 mA
